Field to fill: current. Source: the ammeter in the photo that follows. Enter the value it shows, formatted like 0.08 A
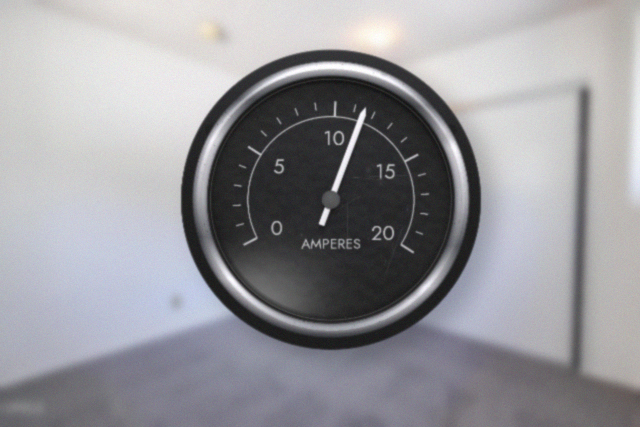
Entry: 11.5 A
